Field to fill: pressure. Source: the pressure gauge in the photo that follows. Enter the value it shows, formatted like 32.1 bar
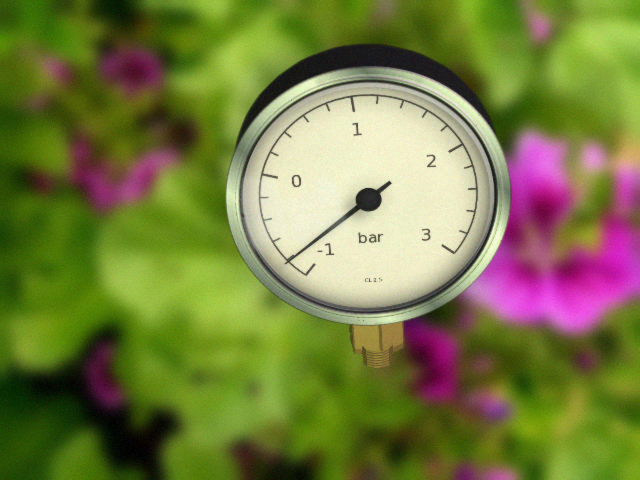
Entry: -0.8 bar
